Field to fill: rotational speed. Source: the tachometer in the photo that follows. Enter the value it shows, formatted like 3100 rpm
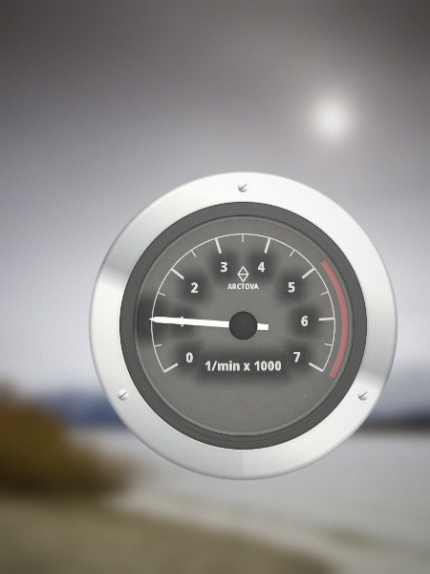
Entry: 1000 rpm
